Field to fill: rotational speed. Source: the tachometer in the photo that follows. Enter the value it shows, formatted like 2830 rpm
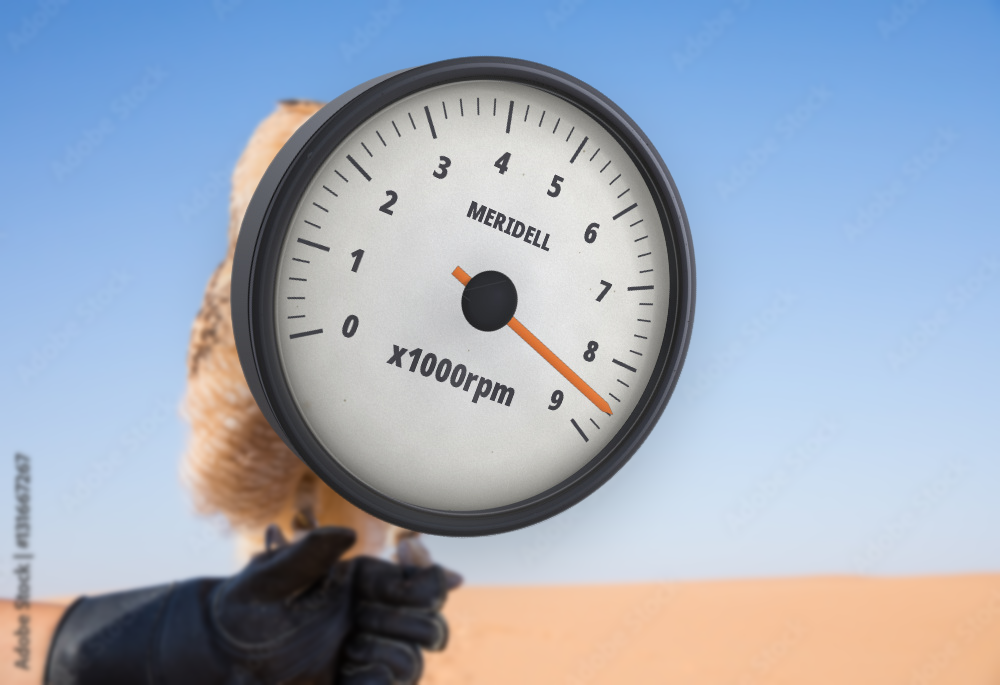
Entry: 8600 rpm
